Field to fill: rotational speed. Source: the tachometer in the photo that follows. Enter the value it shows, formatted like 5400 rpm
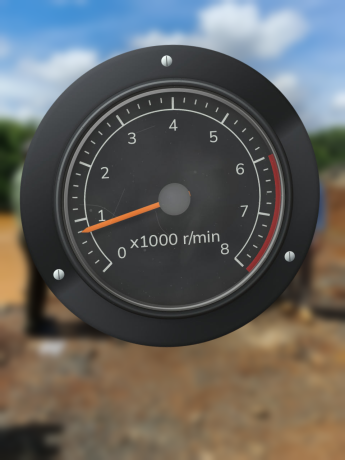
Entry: 800 rpm
